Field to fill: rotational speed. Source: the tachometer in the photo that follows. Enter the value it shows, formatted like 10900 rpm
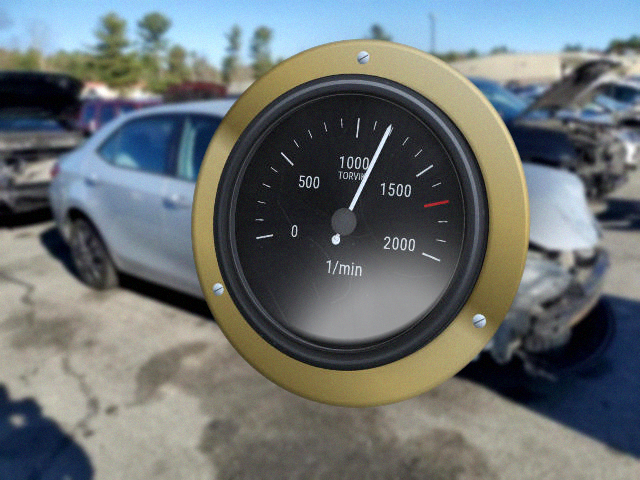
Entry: 1200 rpm
